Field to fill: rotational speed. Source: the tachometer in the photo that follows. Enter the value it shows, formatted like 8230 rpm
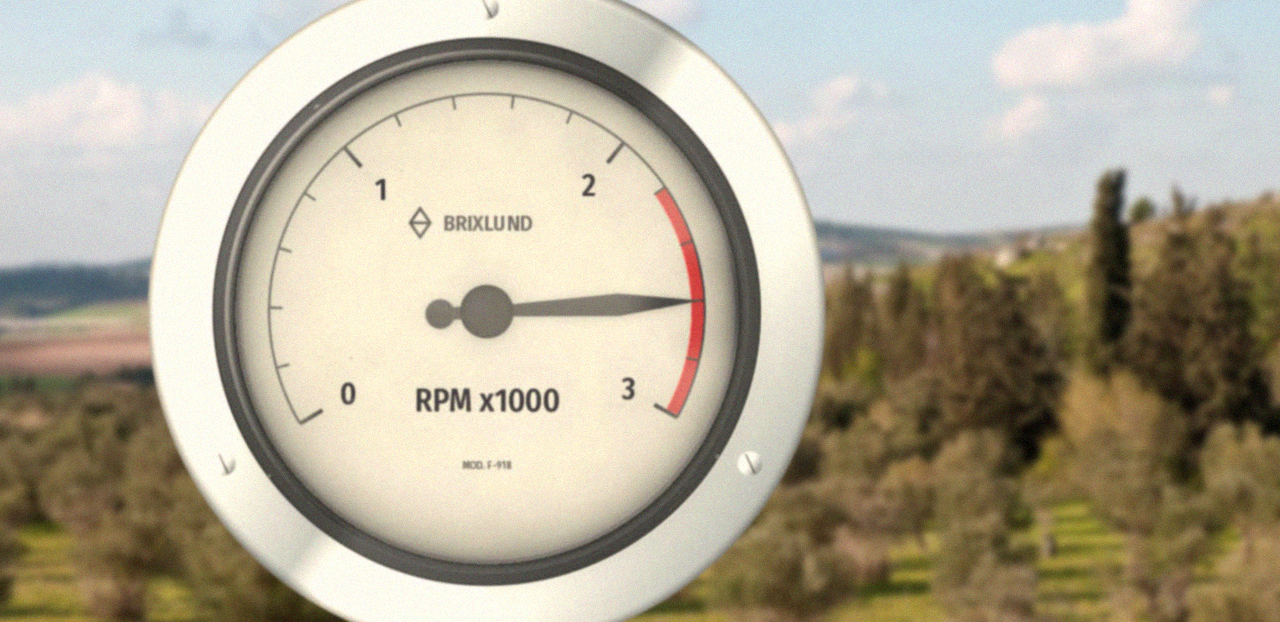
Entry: 2600 rpm
